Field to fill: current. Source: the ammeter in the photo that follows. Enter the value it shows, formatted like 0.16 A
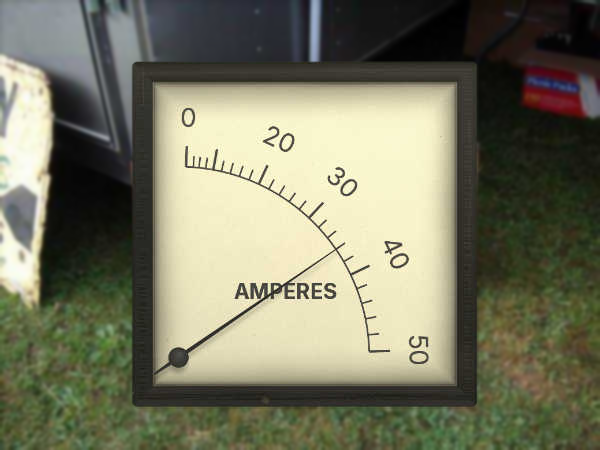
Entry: 36 A
